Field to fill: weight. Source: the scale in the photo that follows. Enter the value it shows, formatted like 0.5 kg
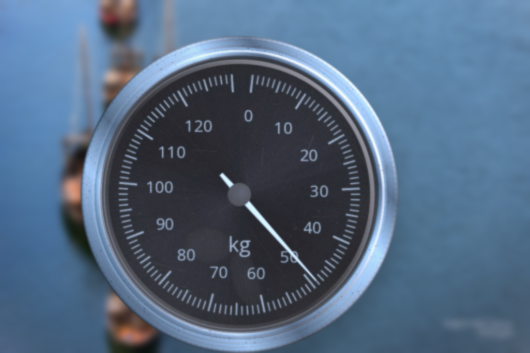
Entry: 49 kg
